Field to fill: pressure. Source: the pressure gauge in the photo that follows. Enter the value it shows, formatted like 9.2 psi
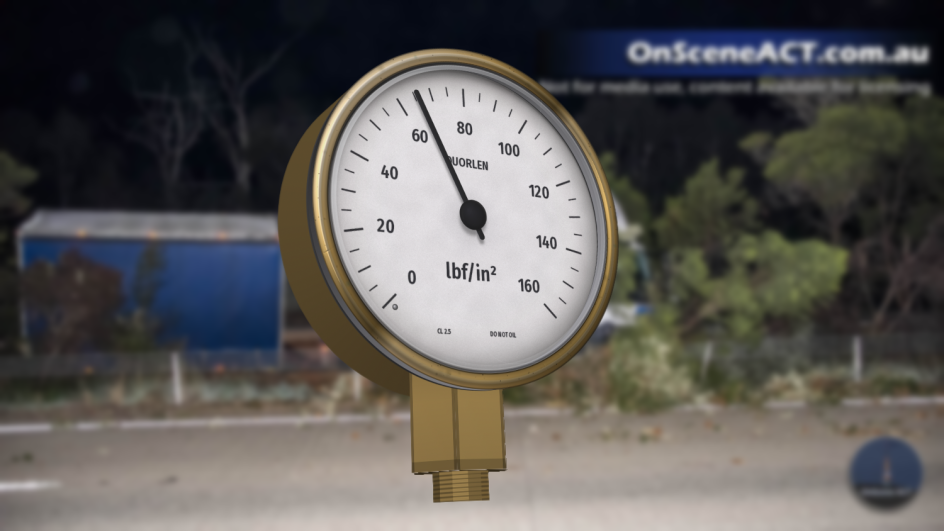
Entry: 65 psi
